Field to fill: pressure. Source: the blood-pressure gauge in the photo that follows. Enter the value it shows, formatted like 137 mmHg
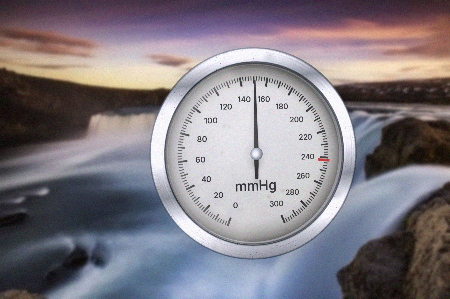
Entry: 150 mmHg
